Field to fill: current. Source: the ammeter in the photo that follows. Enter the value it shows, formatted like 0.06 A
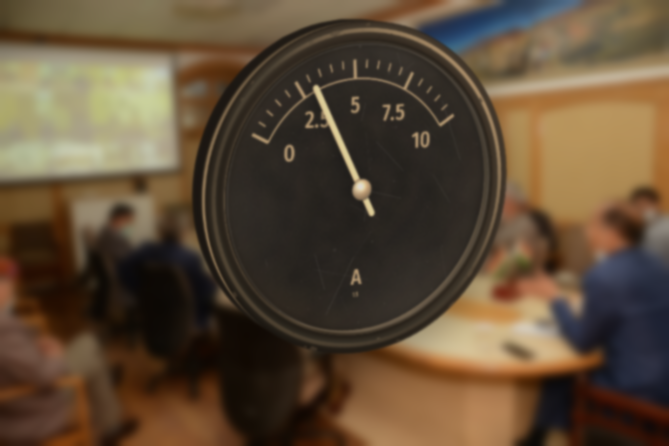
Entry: 3 A
